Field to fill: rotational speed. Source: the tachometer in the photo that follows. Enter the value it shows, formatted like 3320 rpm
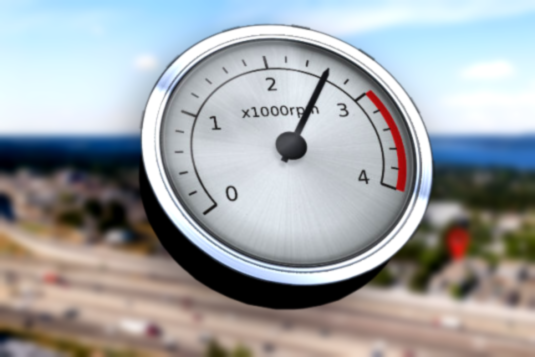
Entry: 2600 rpm
